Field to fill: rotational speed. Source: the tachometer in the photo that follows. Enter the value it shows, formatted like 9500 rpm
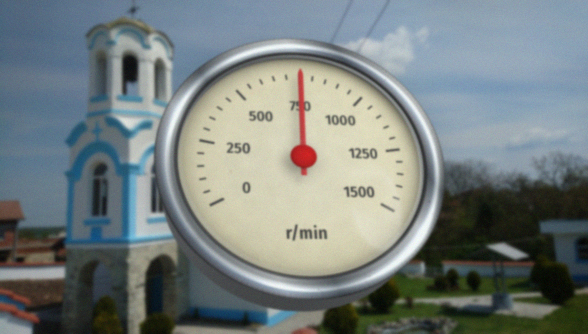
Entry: 750 rpm
